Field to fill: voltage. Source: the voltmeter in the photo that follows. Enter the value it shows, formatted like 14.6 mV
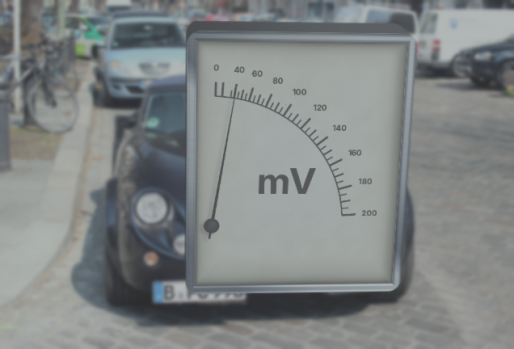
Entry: 40 mV
